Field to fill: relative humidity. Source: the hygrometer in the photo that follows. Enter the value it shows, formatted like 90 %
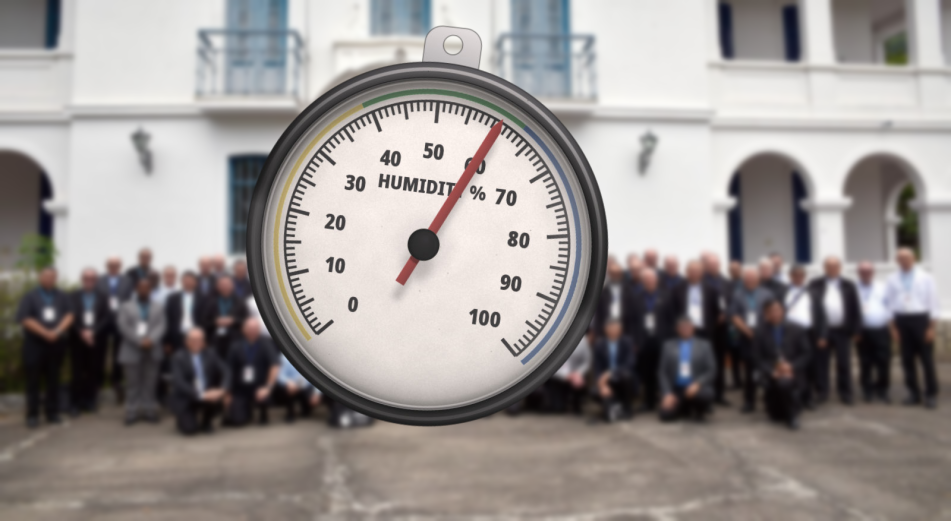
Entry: 60 %
